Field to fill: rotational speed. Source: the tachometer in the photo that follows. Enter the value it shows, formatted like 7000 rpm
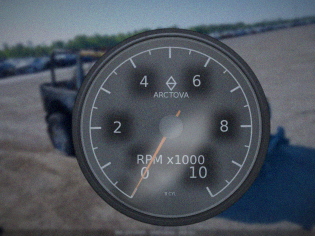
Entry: 0 rpm
